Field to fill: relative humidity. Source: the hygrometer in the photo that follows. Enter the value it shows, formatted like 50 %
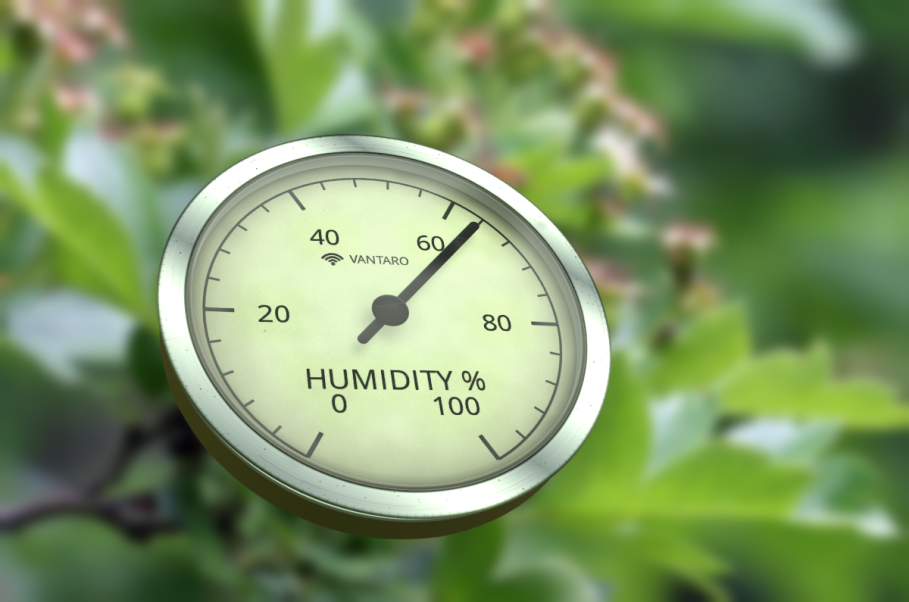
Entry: 64 %
